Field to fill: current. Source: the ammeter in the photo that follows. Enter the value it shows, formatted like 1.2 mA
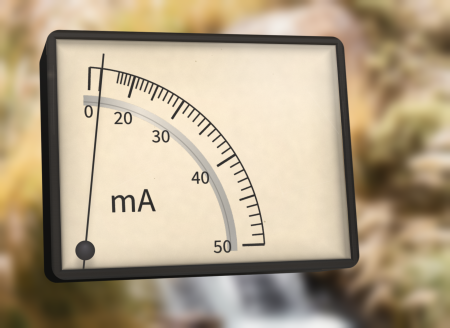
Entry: 10 mA
